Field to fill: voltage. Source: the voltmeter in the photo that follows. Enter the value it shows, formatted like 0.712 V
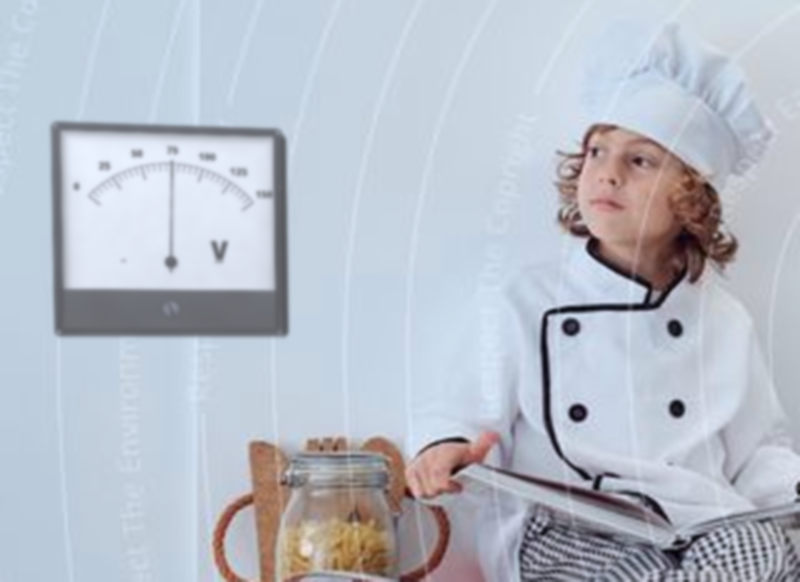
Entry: 75 V
